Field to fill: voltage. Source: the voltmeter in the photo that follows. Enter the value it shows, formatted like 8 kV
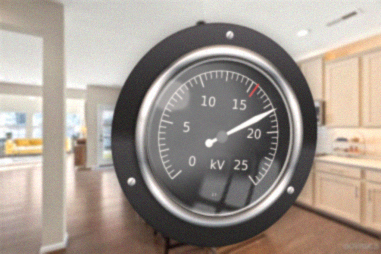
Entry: 18 kV
